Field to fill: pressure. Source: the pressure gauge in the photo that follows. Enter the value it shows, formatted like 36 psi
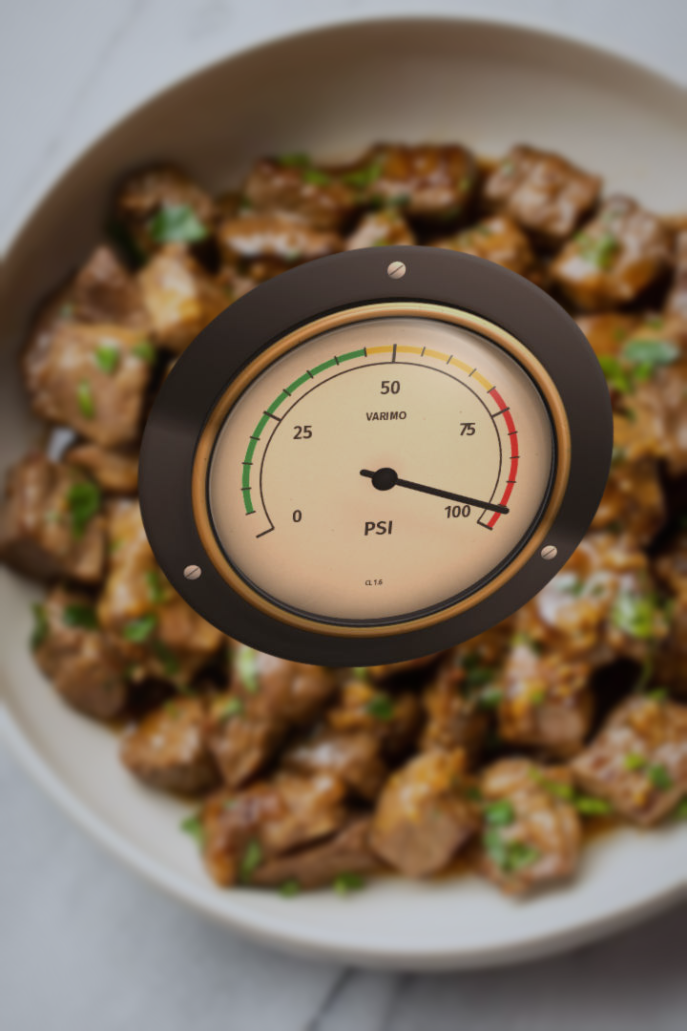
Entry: 95 psi
